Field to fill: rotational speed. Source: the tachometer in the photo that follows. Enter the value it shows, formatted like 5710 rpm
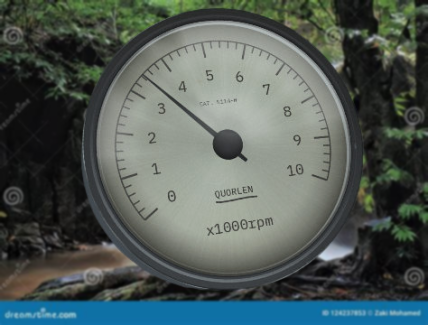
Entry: 3400 rpm
